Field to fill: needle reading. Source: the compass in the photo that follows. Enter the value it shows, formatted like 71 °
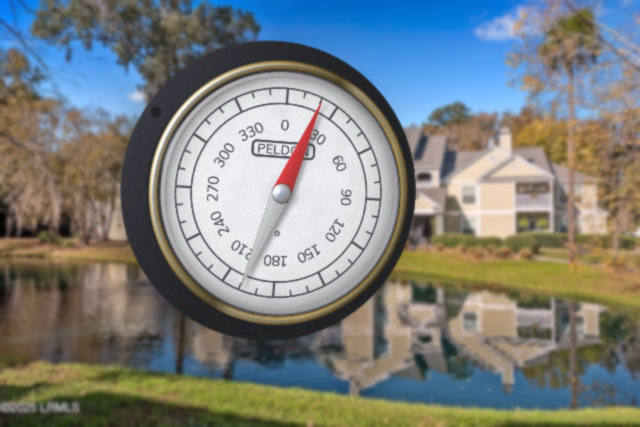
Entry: 20 °
